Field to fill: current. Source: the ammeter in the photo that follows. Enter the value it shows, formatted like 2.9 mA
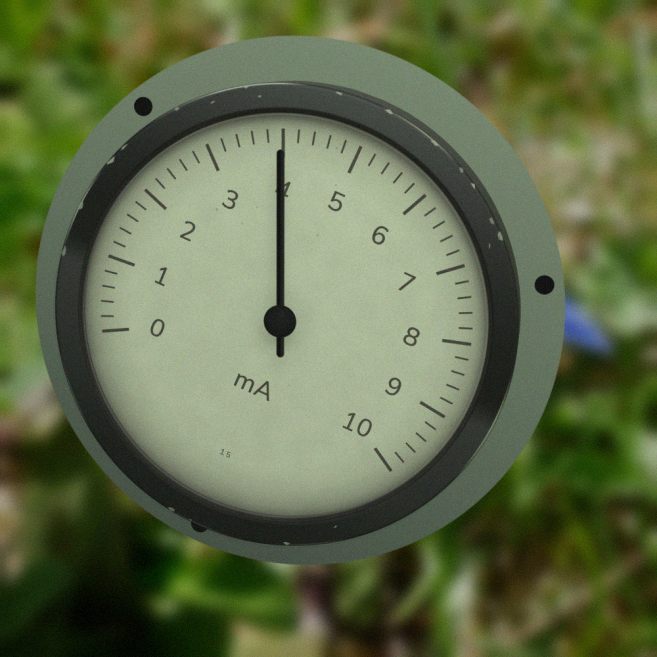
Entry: 4 mA
